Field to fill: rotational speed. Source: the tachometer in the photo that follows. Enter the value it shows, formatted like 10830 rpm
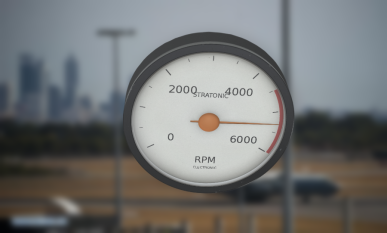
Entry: 5250 rpm
